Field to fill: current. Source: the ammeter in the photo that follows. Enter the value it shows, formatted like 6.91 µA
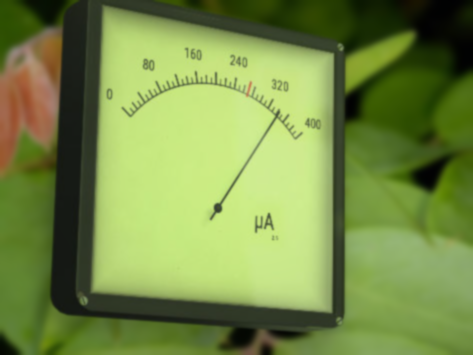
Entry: 340 µA
